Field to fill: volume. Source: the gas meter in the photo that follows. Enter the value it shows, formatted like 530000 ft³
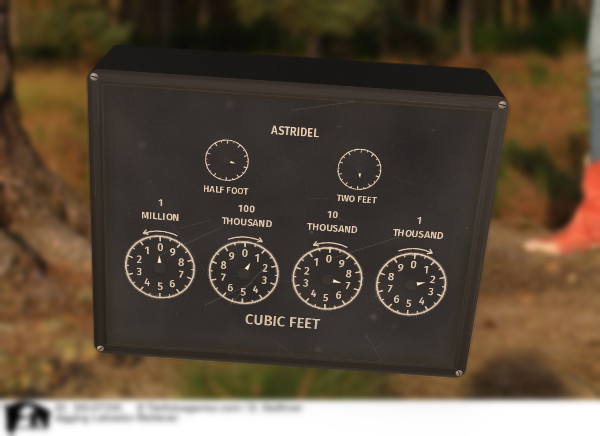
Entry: 7200 ft³
